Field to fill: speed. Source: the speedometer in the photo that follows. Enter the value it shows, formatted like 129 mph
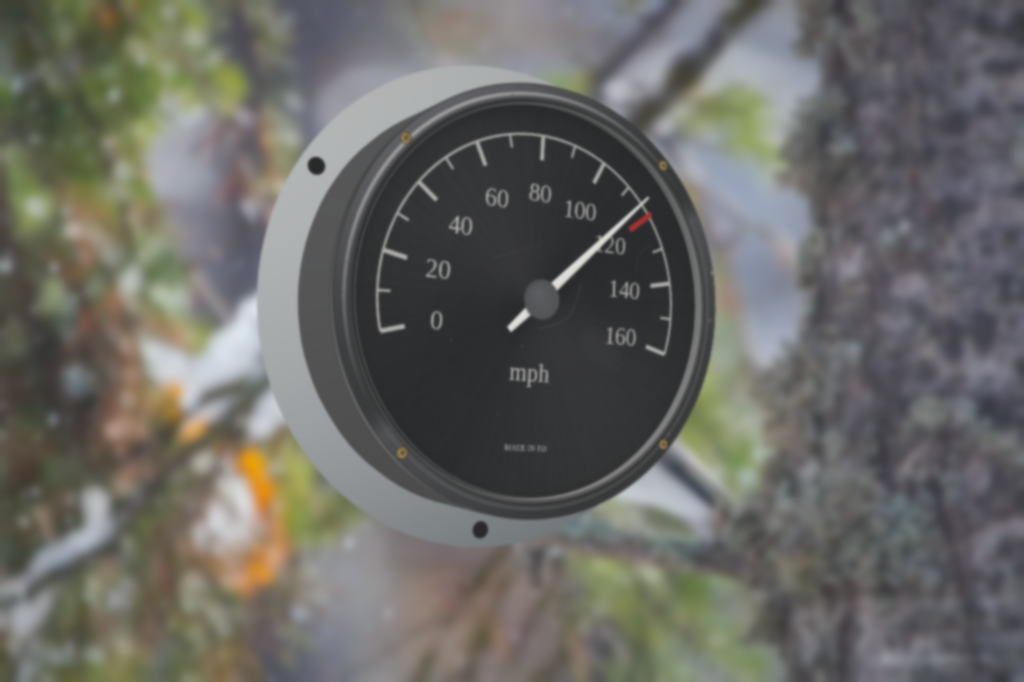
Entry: 115 mph
